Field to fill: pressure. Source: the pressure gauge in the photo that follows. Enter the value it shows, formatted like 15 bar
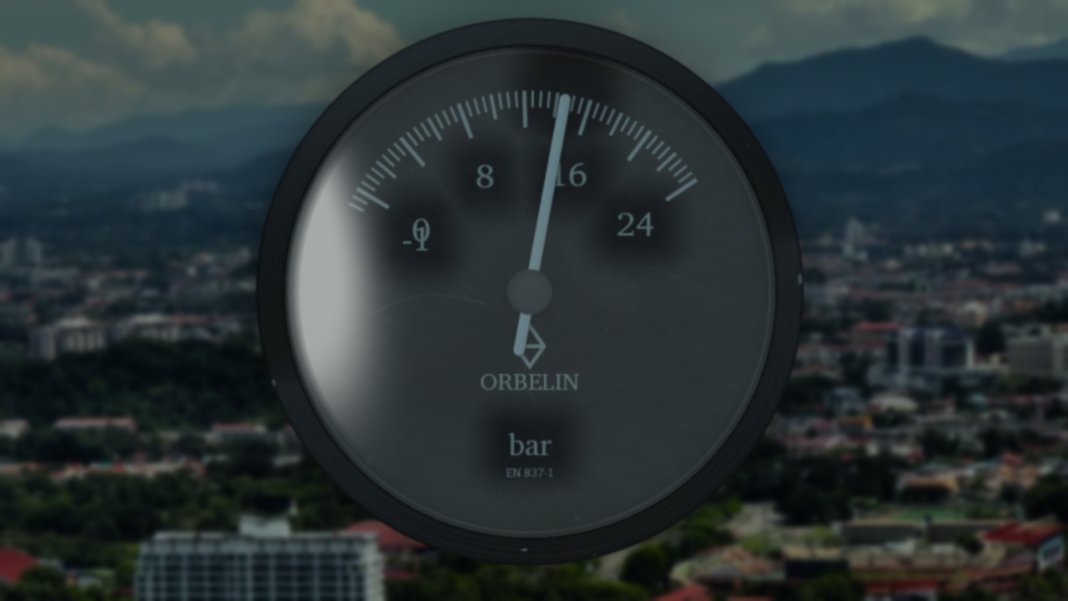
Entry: 14.5 bar
